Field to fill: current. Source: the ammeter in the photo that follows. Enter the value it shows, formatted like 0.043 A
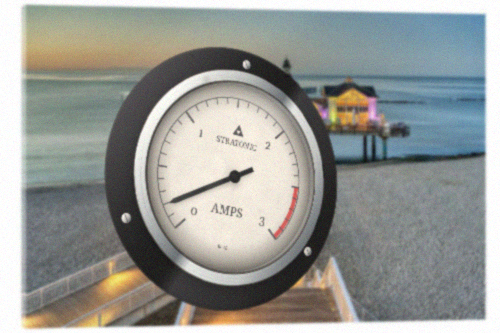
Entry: 0.2 A
